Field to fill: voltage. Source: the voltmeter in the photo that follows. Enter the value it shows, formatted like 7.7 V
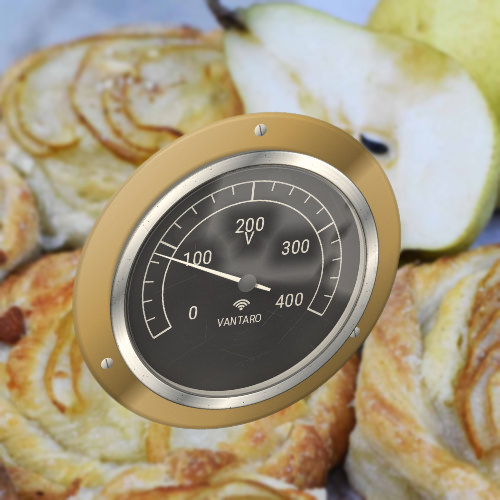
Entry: 90 V
